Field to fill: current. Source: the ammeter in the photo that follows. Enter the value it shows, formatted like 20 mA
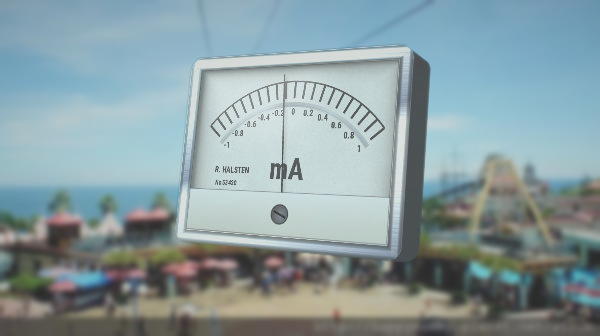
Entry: -0.1 mA
